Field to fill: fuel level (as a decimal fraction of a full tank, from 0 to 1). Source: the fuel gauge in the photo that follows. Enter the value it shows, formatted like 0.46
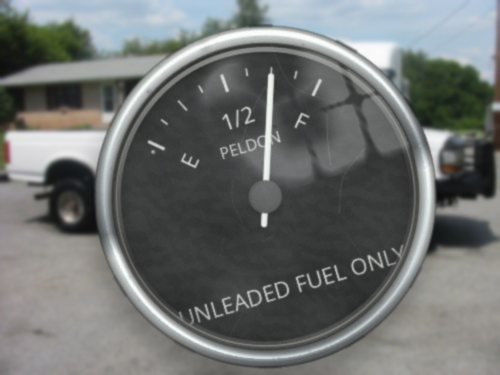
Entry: 0.75
